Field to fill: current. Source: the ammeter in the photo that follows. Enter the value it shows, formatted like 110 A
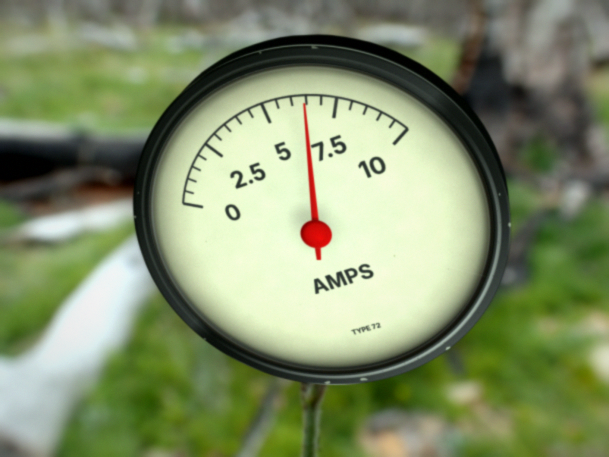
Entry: 6.5 A
